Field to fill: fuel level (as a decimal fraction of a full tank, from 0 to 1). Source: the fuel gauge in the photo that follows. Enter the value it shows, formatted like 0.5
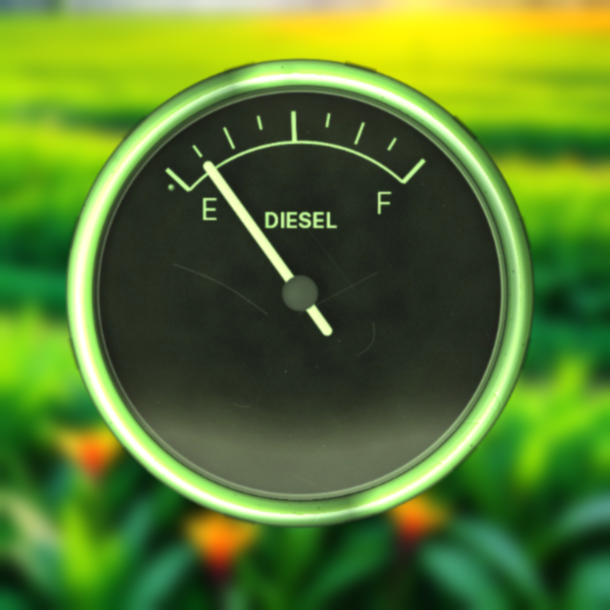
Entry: 0.125
